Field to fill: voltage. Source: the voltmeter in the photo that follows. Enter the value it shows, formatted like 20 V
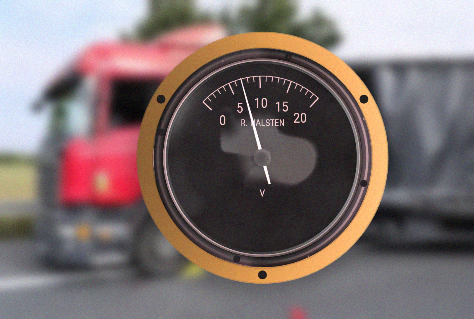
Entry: 7 V
